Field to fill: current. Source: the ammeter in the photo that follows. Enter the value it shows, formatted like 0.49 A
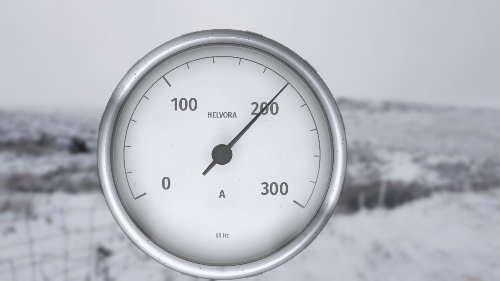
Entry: 200 A
